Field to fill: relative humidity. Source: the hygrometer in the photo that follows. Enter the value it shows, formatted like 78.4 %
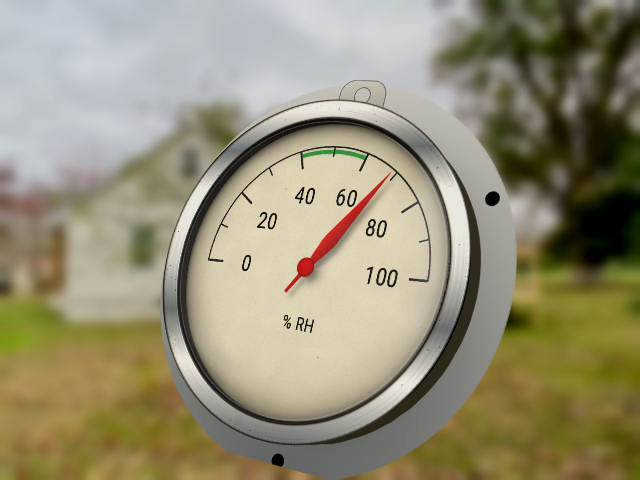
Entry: 70 %
